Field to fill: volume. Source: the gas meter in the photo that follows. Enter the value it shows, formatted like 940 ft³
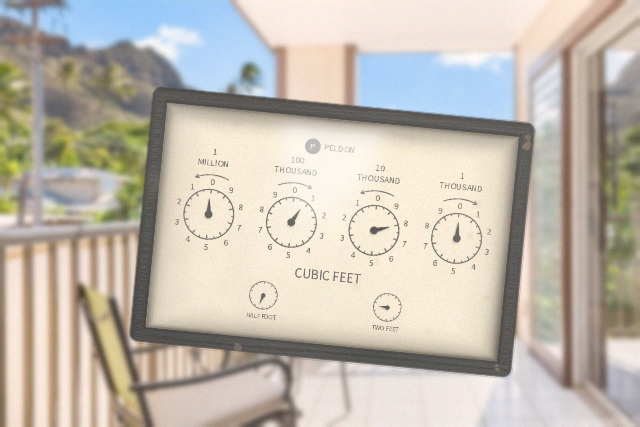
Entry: 8000 ft³
